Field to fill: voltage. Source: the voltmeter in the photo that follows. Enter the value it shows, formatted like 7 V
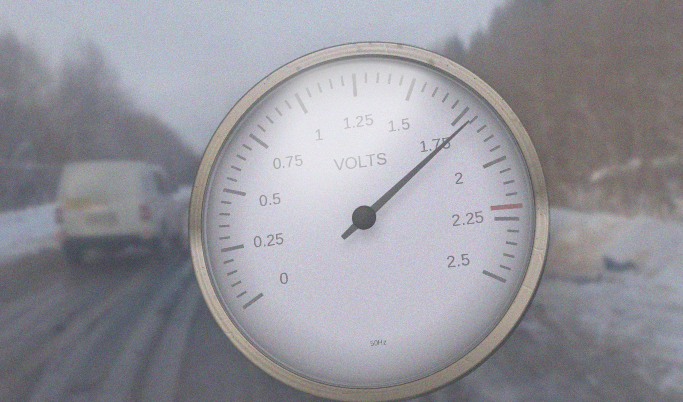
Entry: 1.8 V
